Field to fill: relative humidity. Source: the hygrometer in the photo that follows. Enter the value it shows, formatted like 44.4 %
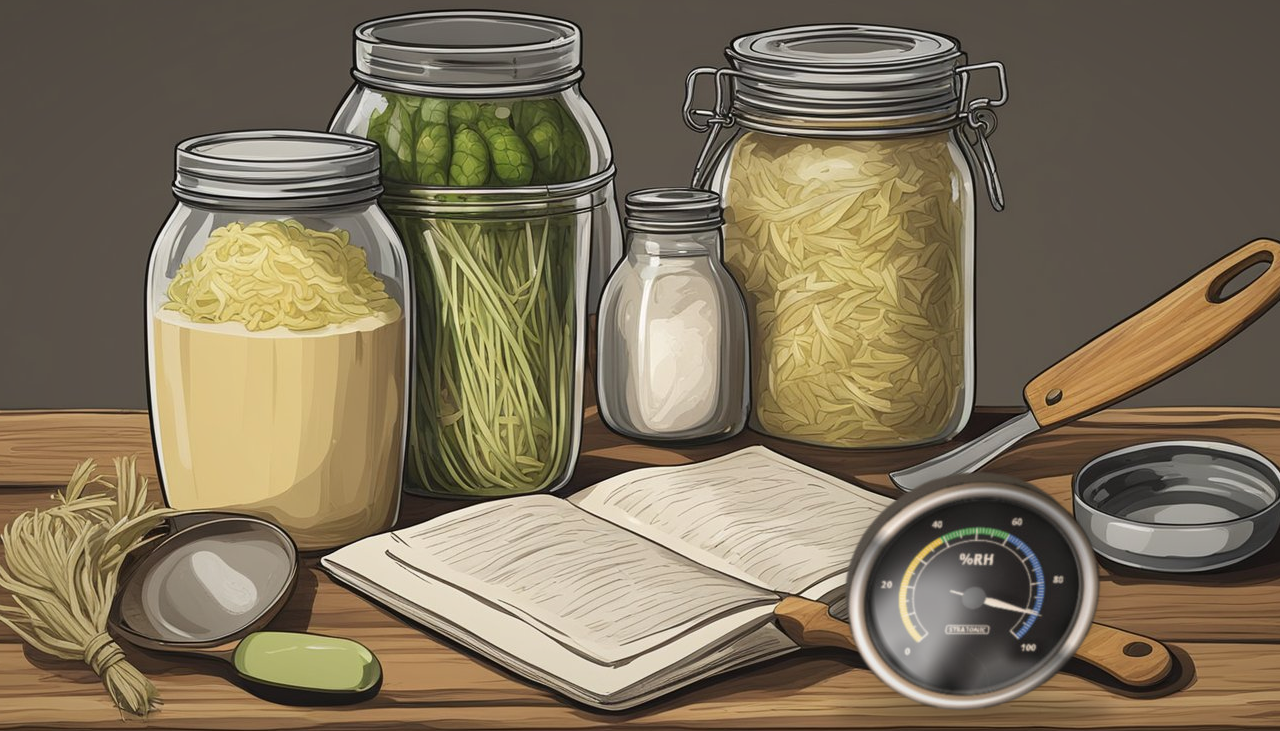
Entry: 90 %
